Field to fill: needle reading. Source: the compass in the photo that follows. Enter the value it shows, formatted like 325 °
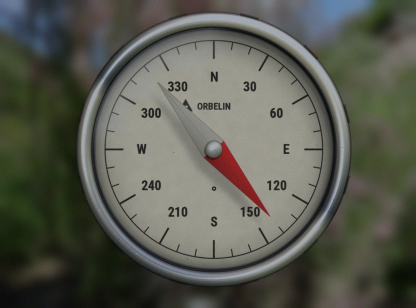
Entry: 140 °
